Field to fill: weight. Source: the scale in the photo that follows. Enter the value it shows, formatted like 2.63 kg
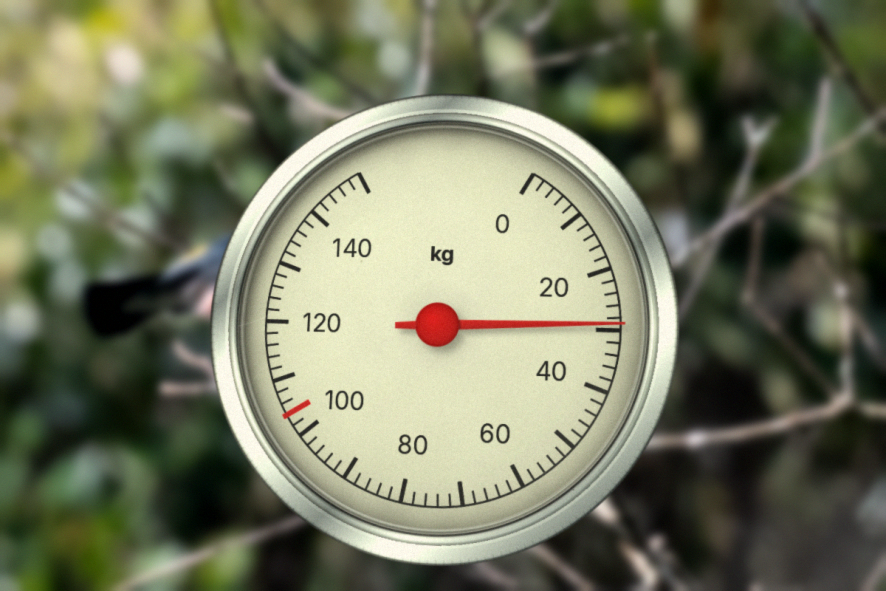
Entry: 29 kg
